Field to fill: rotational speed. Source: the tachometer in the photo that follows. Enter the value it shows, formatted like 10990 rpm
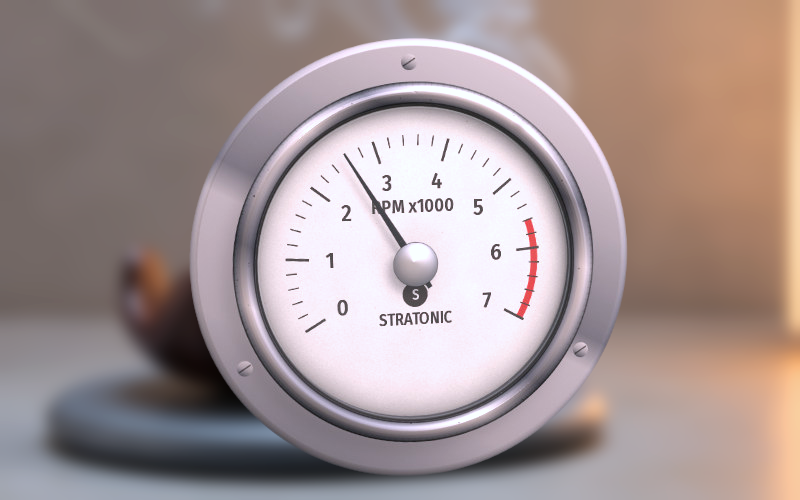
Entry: 2600 rpm
